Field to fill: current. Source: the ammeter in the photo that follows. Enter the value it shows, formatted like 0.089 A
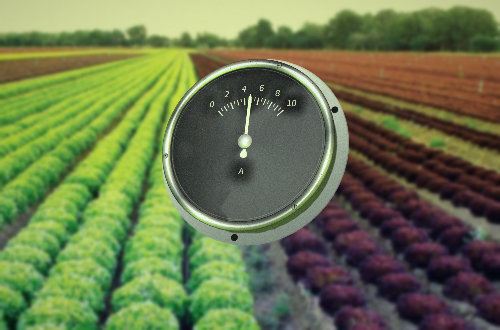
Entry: 5 A
